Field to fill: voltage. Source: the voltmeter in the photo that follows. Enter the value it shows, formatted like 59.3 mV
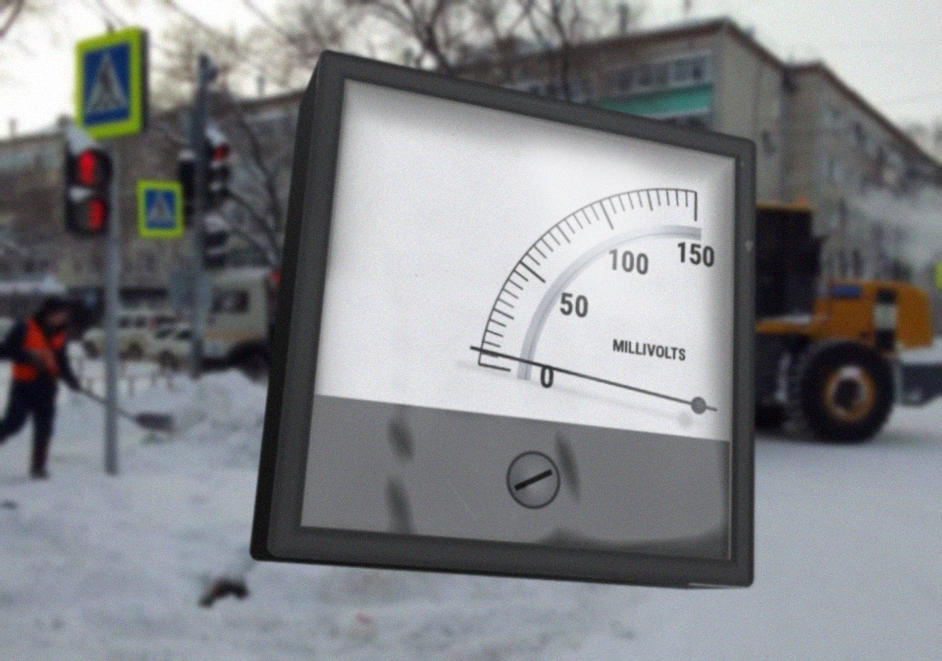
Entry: 5 mV
